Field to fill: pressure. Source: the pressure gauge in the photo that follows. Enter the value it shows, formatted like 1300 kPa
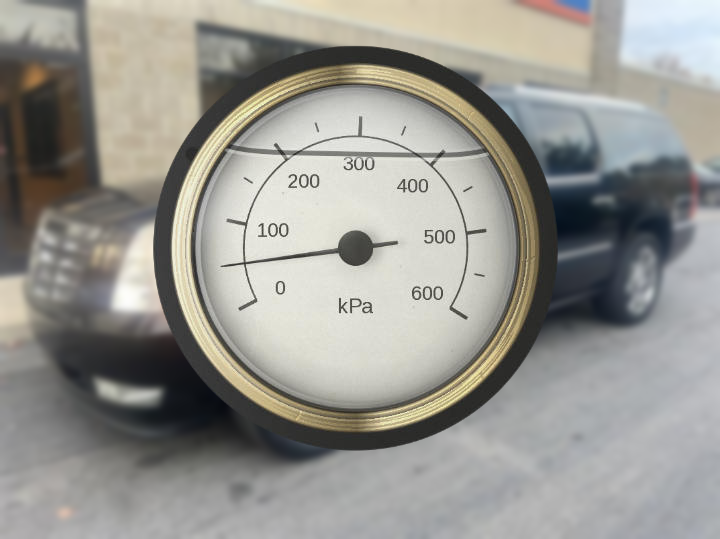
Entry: 50 kPa
